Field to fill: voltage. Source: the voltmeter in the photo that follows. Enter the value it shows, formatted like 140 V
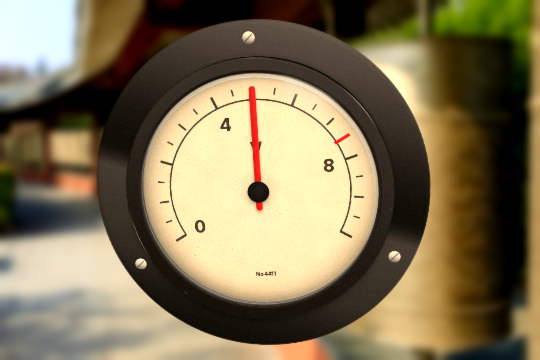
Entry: 5 V
